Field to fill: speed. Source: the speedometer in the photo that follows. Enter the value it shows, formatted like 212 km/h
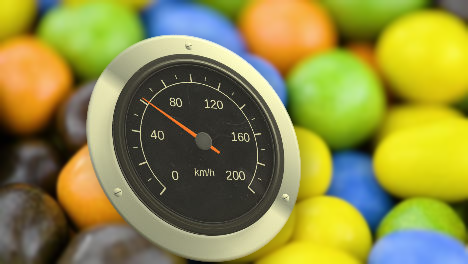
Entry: 60 km/h
